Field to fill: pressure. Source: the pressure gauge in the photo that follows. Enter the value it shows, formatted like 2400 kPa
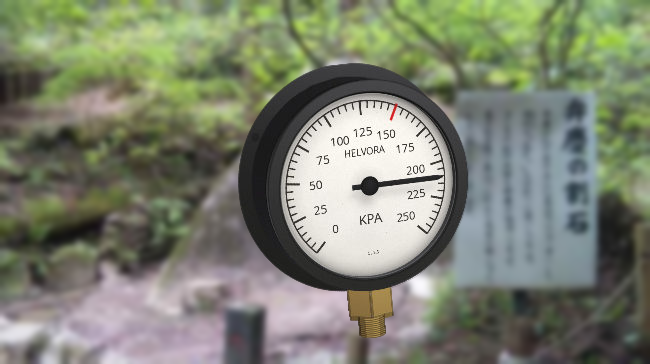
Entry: 210 kPa
